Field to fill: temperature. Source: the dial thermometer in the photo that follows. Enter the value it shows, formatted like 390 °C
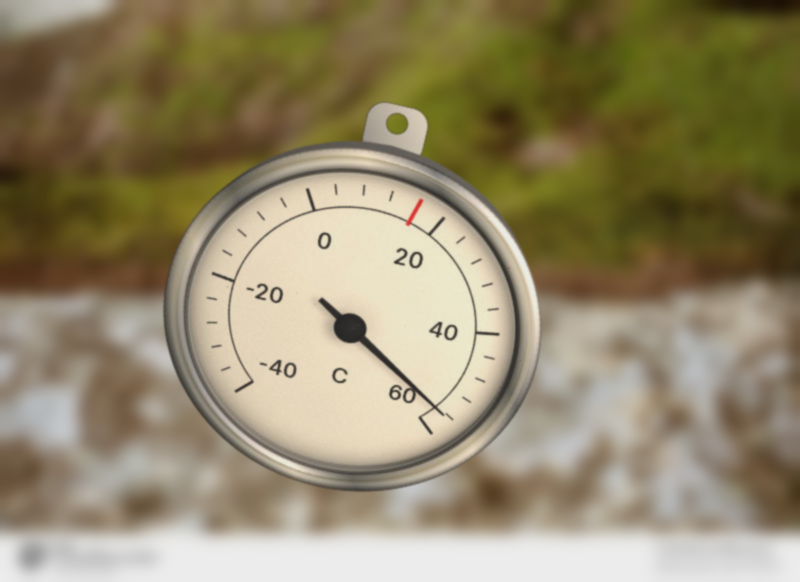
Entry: 56 °C
